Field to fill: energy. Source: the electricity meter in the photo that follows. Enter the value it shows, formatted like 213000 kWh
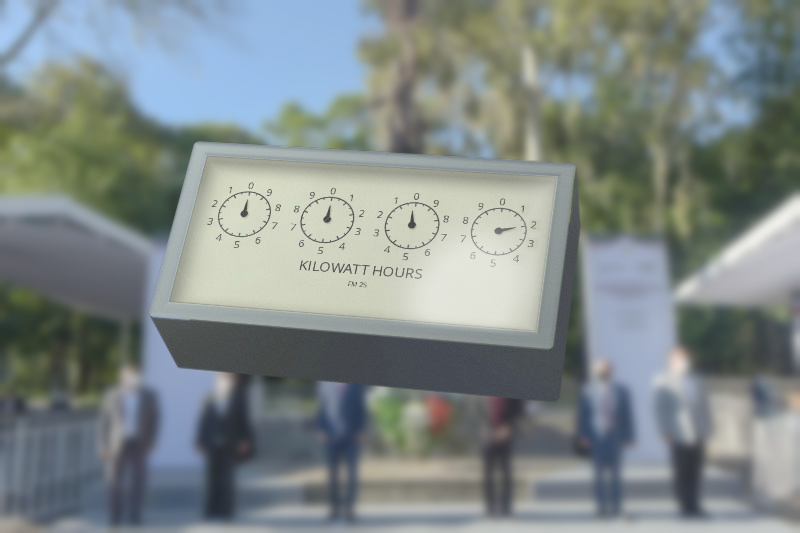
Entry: 2 kWh
